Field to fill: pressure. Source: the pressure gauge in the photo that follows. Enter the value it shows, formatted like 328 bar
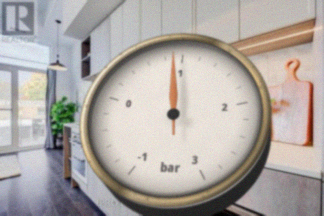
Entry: 0.9 bar
